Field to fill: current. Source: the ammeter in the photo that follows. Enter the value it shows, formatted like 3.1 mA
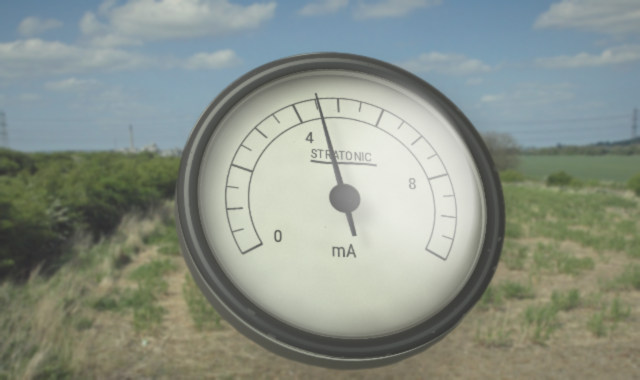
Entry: 4.5 mA
